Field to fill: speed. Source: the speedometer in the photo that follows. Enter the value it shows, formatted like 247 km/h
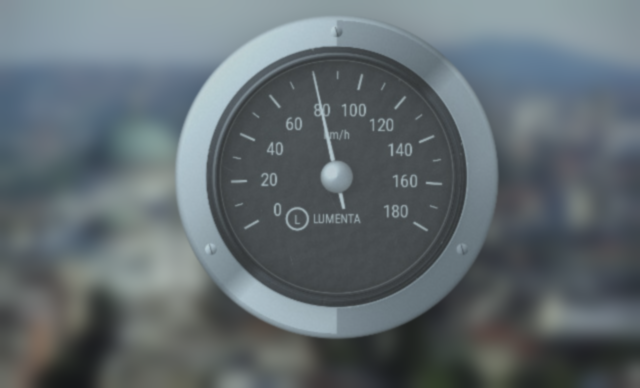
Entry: 80 km/h
